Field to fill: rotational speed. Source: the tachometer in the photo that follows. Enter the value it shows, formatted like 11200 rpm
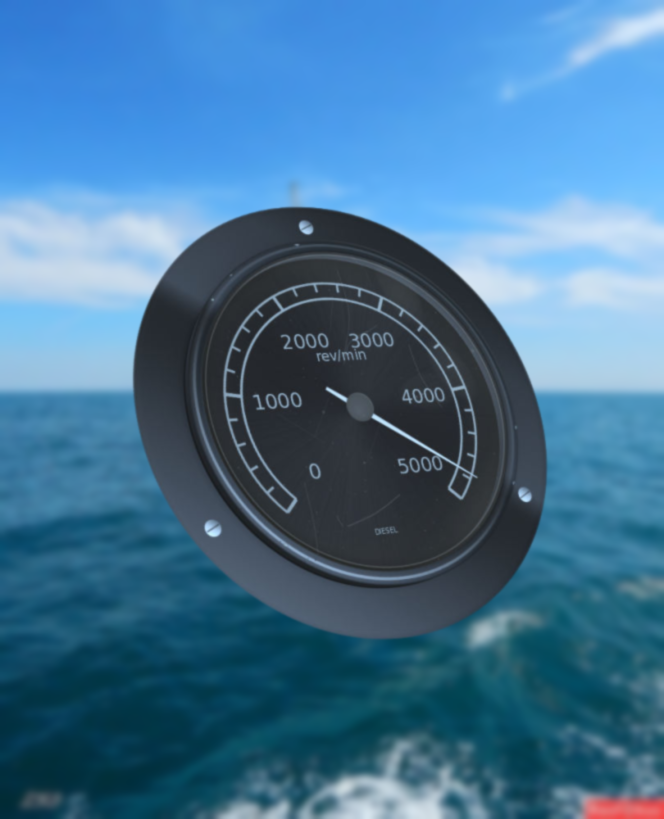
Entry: 4800 rpm
